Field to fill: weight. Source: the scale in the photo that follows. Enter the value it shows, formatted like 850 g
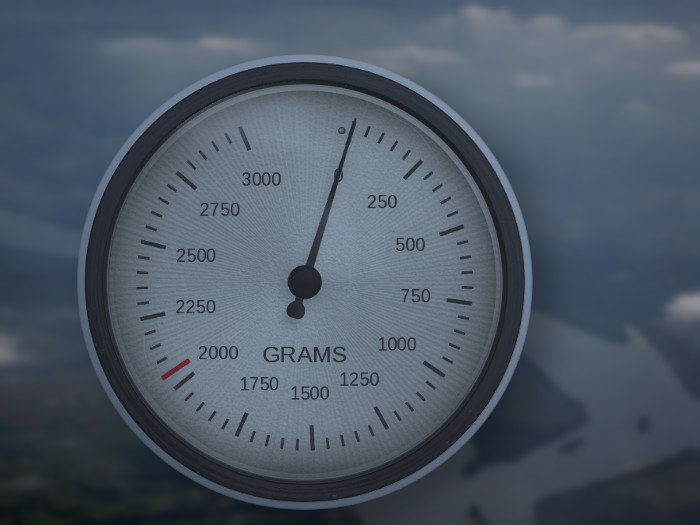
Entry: 0 g
